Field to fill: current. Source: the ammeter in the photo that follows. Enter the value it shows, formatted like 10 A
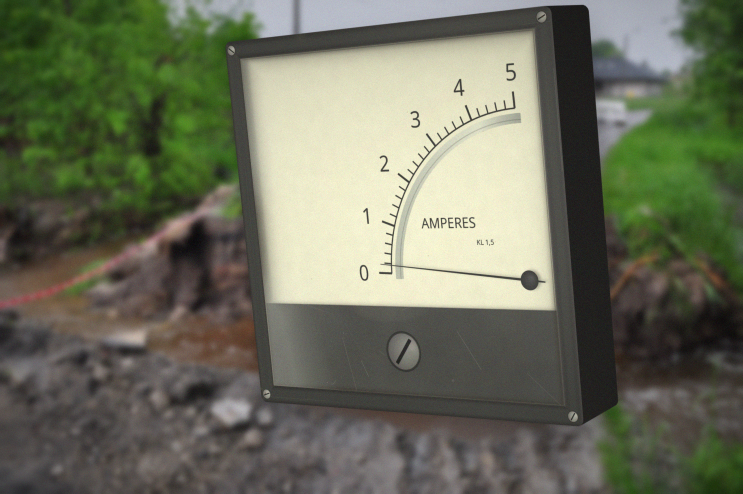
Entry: 0.2 A
